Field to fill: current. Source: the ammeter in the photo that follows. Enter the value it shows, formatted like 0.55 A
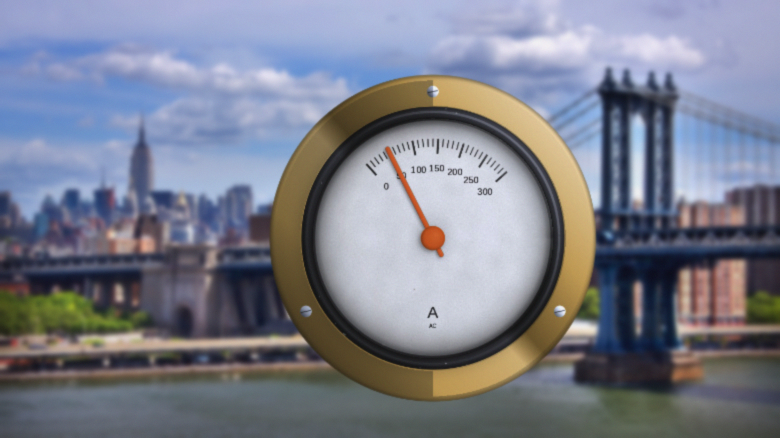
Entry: 50 A
